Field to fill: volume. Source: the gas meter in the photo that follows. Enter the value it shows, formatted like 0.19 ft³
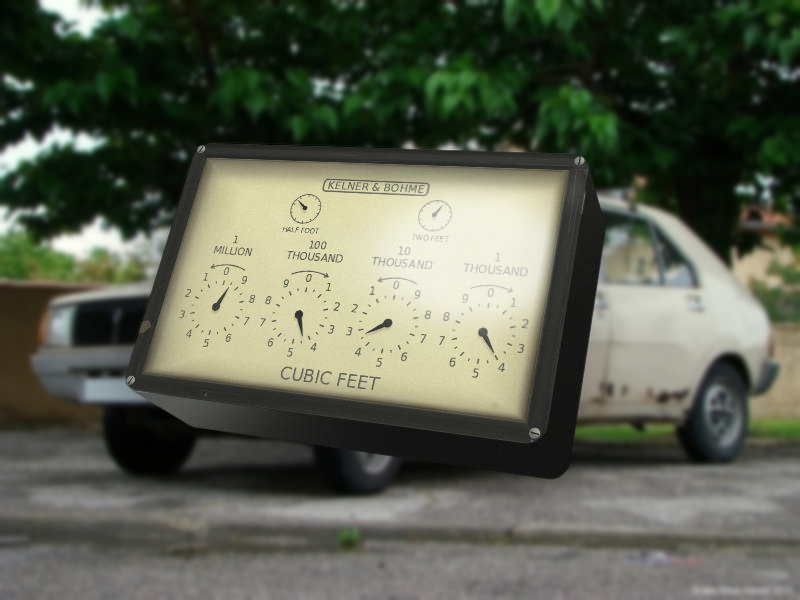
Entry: 943400 ft³
